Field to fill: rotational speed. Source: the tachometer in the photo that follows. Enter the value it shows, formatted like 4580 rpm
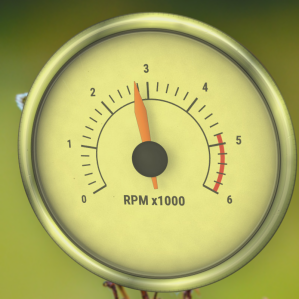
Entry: 2800 rpm
